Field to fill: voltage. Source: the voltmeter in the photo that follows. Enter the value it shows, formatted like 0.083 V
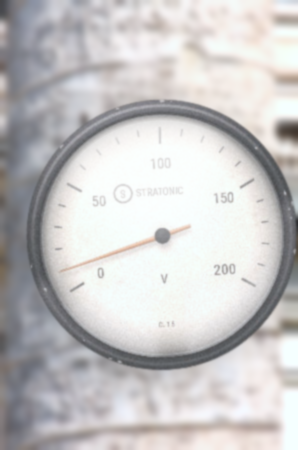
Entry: 10 V
